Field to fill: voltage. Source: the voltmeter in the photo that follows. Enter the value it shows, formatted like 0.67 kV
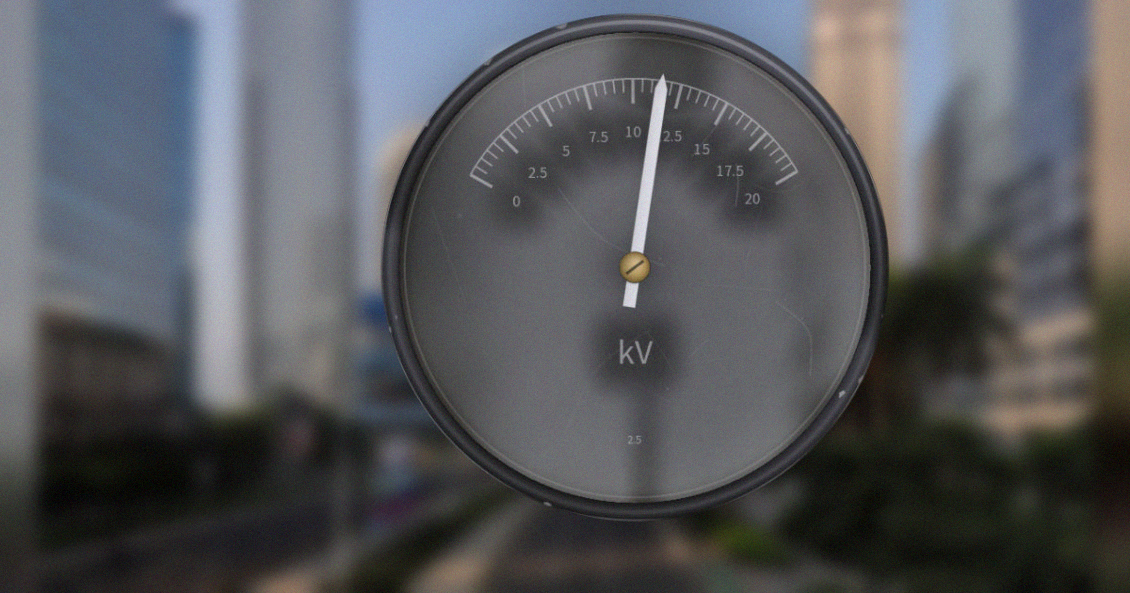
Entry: 11.5 kV
